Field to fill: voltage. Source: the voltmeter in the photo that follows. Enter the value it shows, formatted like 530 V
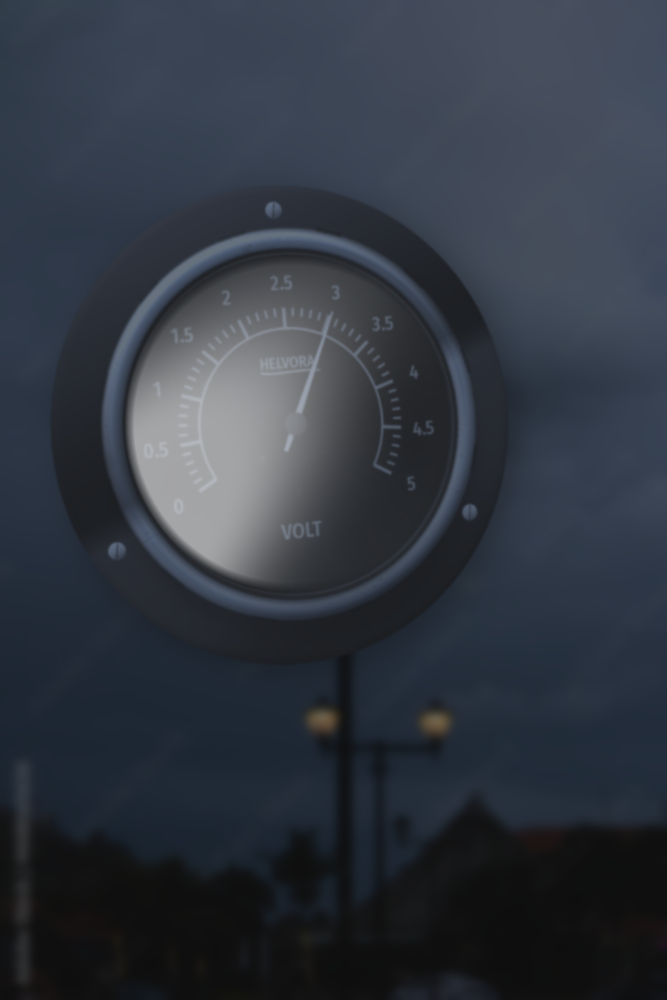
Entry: 3 V
